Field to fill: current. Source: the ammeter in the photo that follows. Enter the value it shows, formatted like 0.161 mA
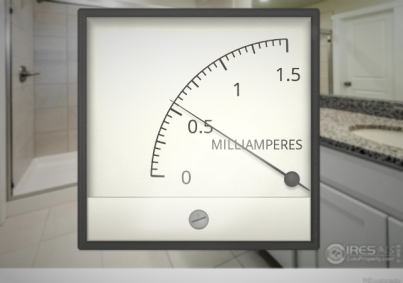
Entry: 0.55 mA
